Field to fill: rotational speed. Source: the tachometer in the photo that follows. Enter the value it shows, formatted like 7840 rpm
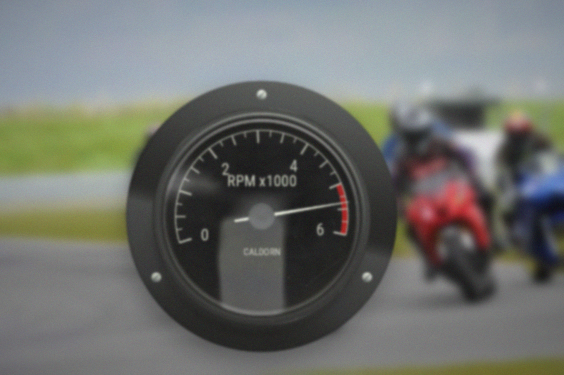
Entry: 5375 rpm
